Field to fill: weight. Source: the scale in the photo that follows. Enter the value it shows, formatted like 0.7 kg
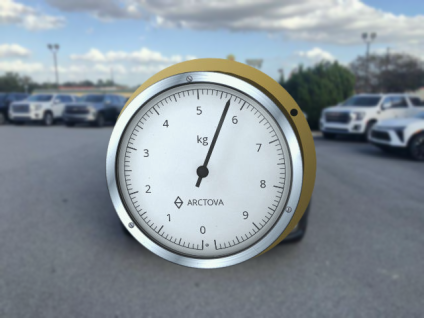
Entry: 5.7 kg
